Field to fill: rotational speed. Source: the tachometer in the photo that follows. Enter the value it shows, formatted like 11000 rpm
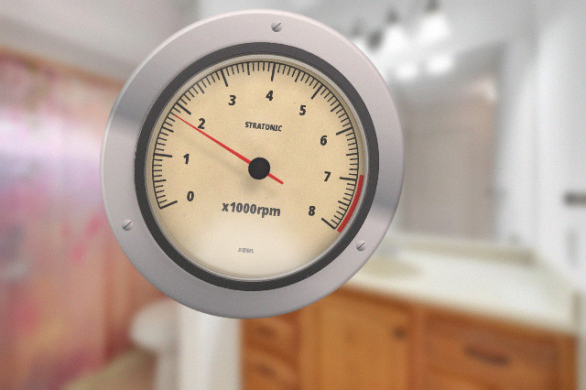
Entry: 1800 rpm
